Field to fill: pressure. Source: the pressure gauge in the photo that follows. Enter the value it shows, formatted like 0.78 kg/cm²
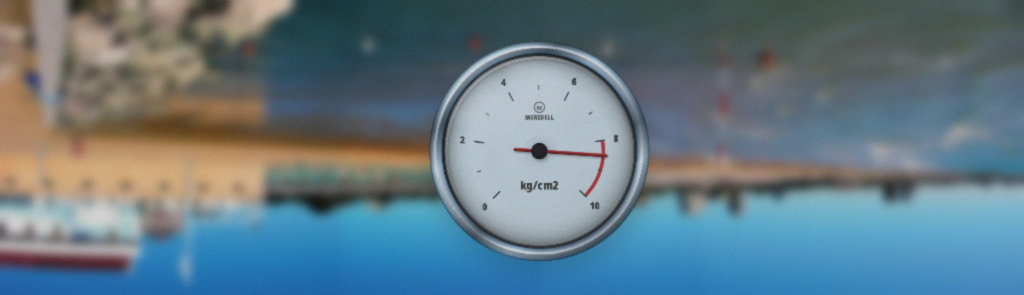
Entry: 8.5 kg/cm²
